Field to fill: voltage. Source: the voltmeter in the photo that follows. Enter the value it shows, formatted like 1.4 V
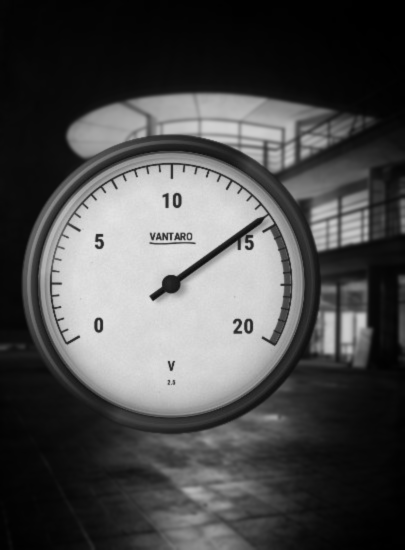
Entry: 14.5 V
